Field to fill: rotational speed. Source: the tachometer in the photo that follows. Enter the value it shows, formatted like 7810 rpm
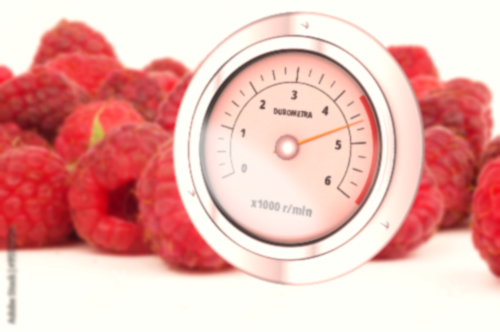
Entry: 4625 rpm
